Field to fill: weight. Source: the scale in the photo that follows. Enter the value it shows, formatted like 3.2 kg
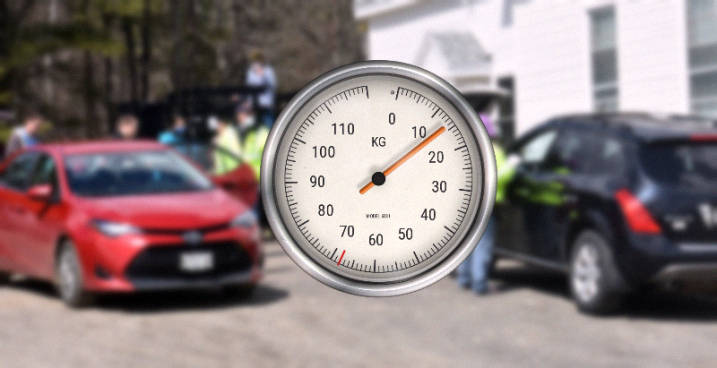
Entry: 14 kg
